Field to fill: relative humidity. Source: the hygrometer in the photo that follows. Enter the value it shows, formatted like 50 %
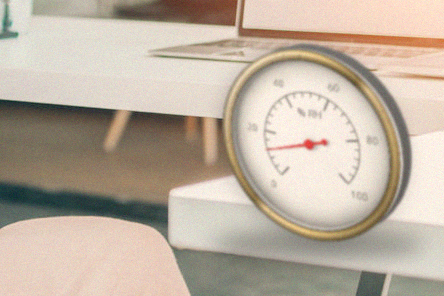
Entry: 12 %
